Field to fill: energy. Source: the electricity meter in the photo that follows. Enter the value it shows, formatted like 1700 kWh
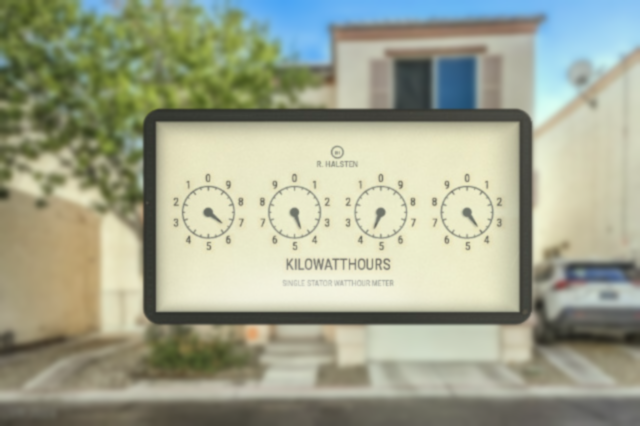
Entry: 6444 kWh
